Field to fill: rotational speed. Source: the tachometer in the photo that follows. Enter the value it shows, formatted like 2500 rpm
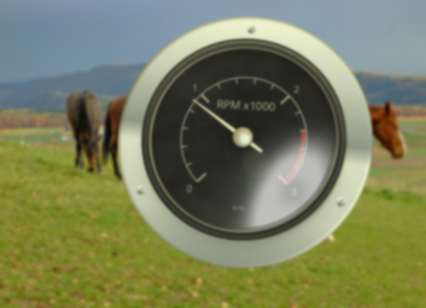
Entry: 900 rpm
